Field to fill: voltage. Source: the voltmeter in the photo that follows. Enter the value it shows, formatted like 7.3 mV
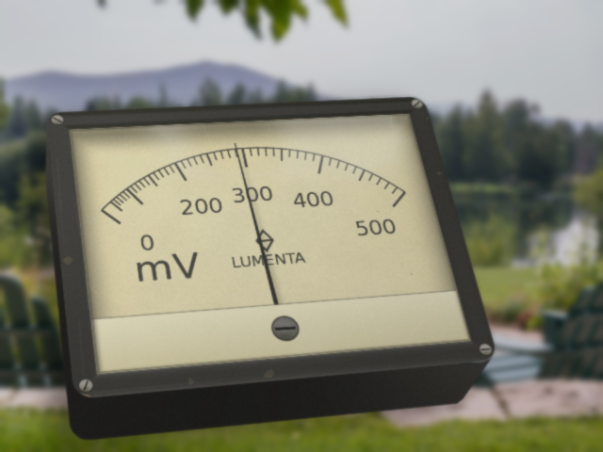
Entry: 290 mV
